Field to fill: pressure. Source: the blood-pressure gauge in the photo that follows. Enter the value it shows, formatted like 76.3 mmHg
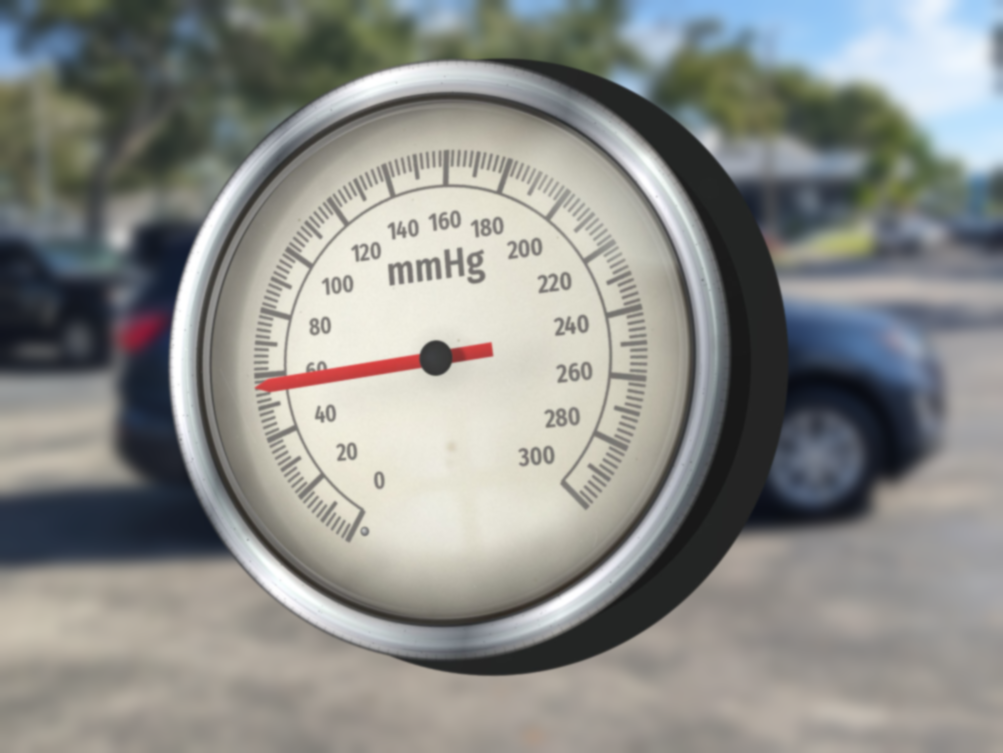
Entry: 56 mmHg
